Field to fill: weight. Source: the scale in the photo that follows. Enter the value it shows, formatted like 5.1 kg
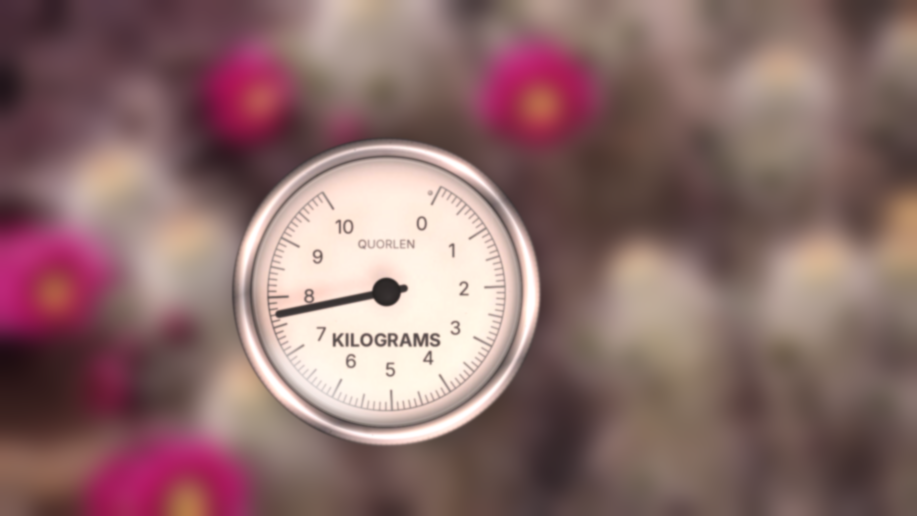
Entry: 7.7 kg
